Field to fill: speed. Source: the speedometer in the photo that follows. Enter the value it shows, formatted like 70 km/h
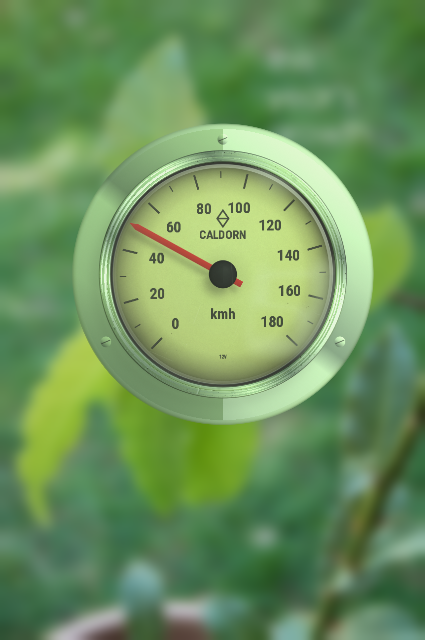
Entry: 50 km/h
